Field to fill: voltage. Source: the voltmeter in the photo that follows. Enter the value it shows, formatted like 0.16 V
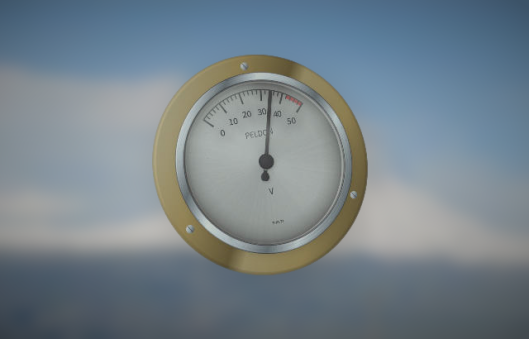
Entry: 34 V
